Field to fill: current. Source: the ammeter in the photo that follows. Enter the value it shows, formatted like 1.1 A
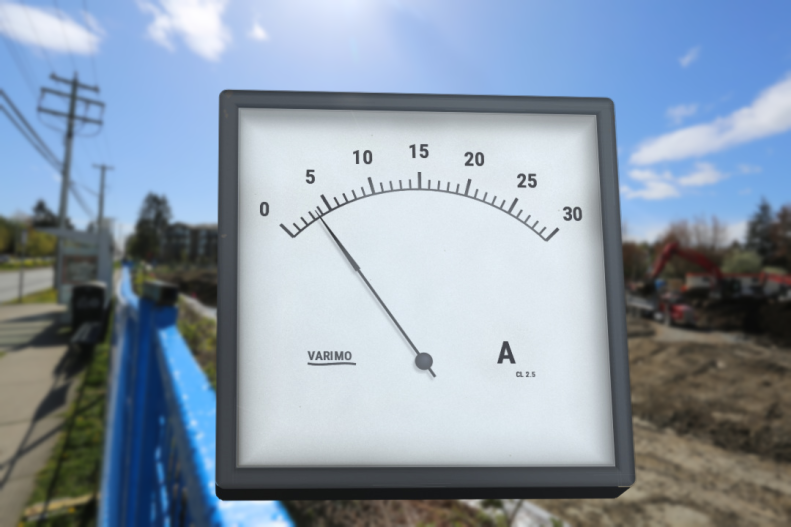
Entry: 3.5 A
